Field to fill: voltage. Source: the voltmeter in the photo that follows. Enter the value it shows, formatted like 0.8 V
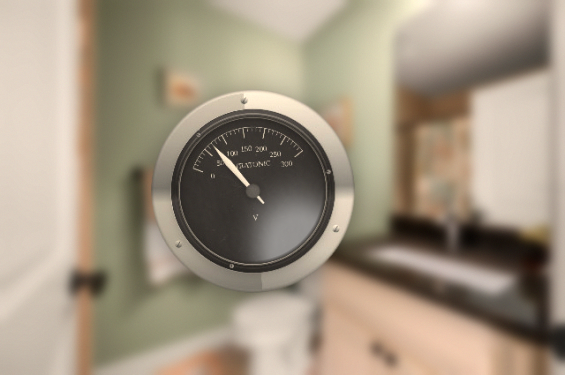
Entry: 70 V
